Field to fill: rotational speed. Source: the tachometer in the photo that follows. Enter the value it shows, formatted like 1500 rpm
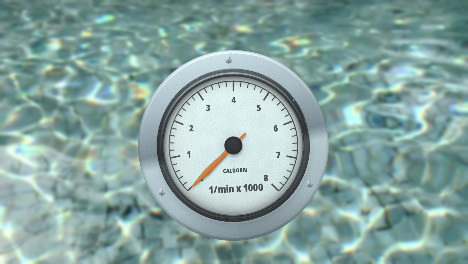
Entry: 0 rpm
